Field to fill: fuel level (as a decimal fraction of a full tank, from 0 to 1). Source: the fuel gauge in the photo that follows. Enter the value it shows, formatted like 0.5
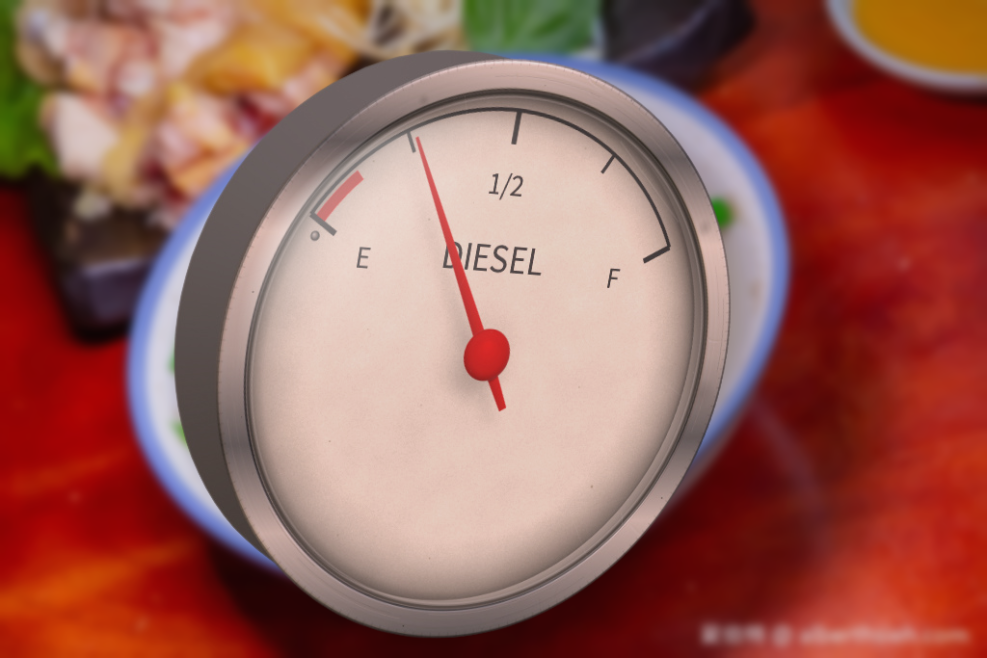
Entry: 0.25
